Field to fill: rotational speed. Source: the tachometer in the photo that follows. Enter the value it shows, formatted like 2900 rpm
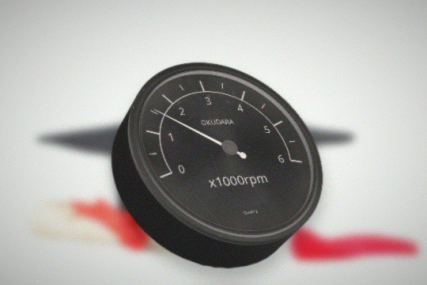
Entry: 1500 rpm
